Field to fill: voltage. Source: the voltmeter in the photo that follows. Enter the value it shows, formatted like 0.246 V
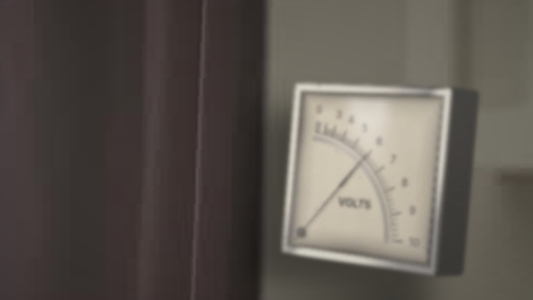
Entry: 6 V
